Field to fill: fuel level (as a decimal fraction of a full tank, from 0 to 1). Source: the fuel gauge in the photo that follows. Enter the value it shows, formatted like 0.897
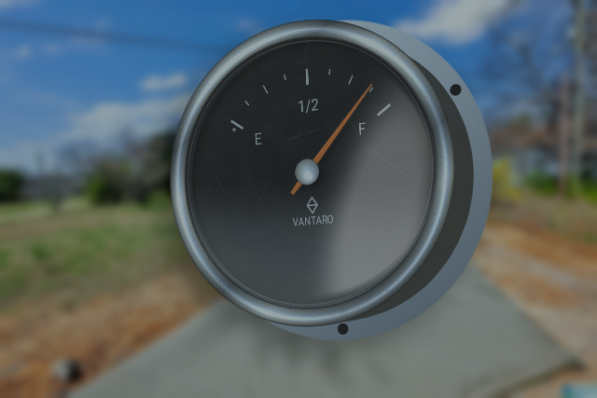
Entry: 0.875
